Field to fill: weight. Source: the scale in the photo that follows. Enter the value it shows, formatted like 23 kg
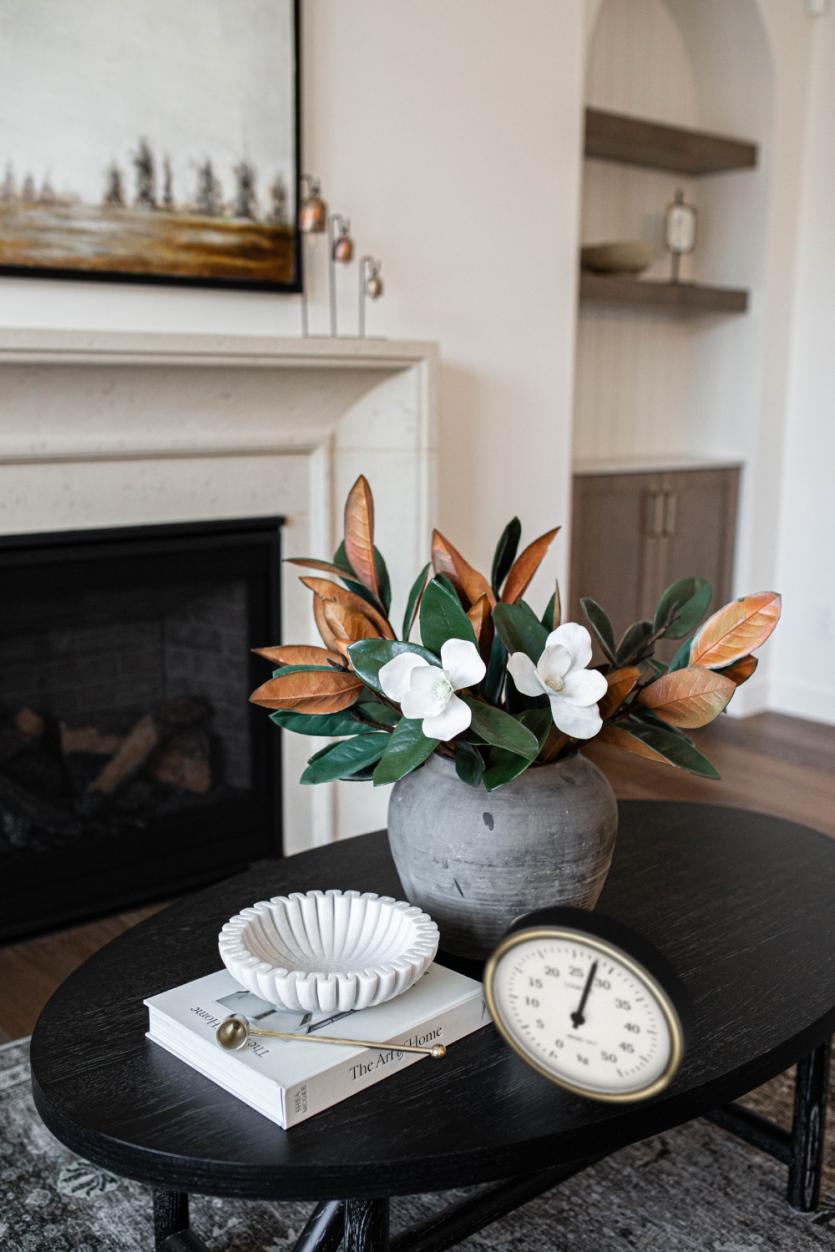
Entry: 28 kg
